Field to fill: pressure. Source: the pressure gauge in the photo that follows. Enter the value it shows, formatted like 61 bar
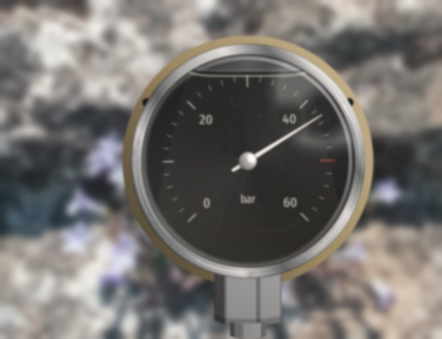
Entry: 43 bar
